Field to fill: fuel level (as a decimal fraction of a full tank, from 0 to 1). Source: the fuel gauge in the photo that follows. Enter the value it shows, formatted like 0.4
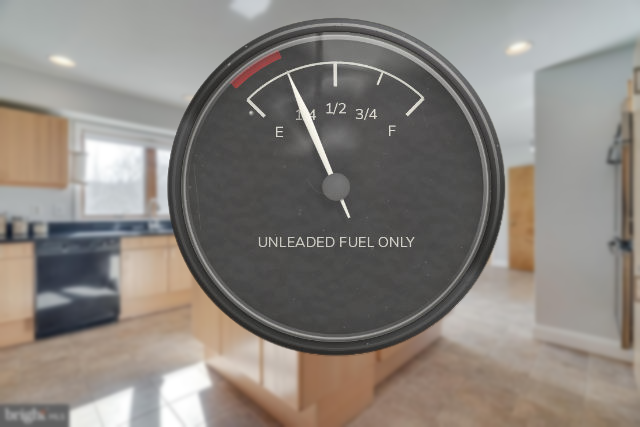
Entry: 0.25
